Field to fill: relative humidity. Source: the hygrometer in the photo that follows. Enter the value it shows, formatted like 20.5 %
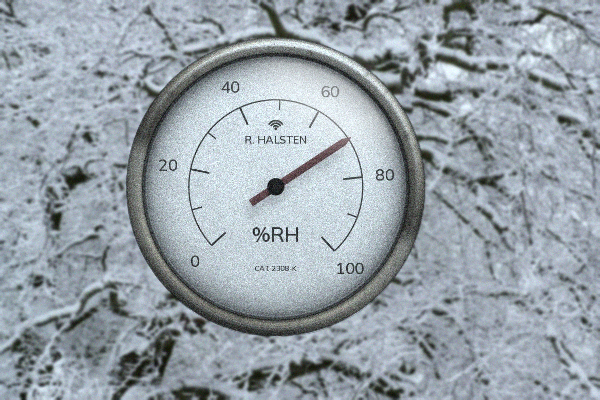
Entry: 70 %
